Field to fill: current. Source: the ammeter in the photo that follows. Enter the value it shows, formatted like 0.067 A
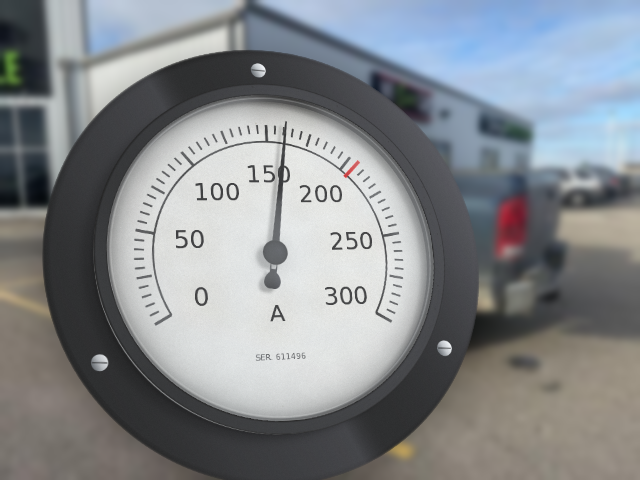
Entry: 160 A
